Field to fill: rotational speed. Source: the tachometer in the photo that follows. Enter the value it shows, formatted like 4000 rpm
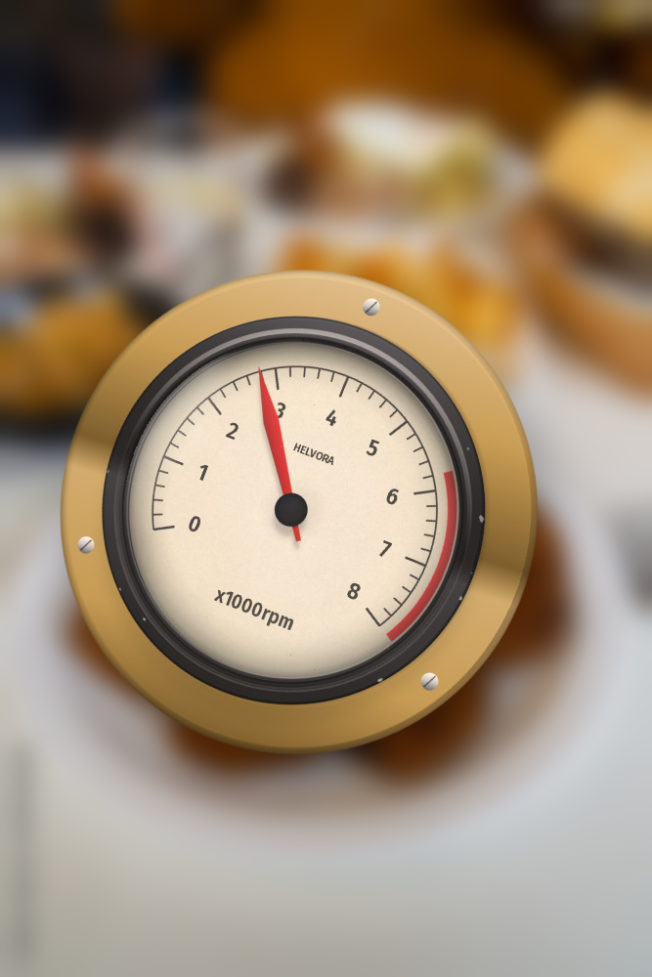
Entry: 2800 rpm
